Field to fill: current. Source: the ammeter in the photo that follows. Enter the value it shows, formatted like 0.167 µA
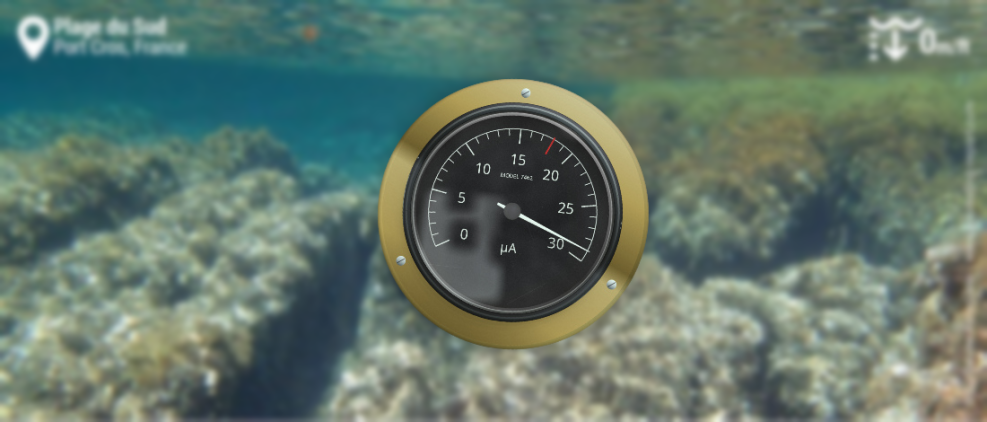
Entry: 29 µA
